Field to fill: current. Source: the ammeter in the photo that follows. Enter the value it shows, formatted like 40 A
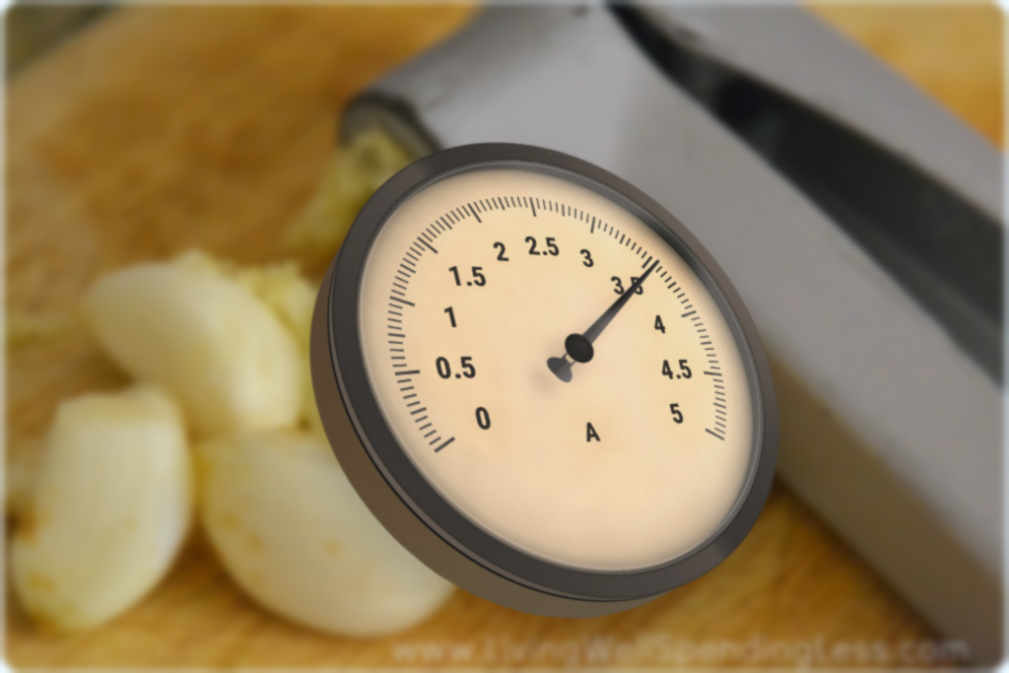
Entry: 3.55 A
